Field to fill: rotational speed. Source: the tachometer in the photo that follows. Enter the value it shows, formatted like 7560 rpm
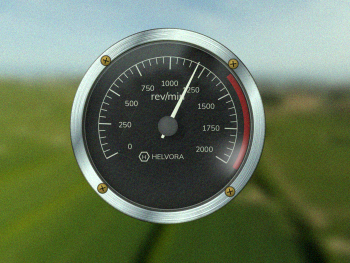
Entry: 1200 rpm
